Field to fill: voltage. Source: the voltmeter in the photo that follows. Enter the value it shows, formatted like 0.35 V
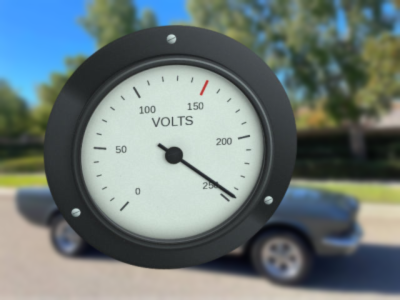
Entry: 245 V
